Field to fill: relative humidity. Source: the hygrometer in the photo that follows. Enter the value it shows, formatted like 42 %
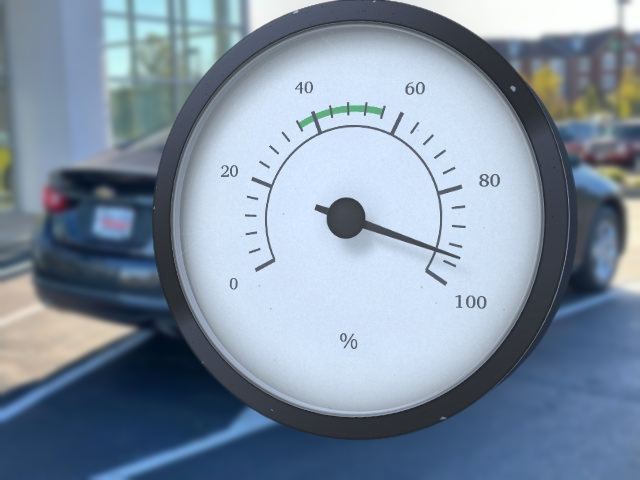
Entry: 94 %
